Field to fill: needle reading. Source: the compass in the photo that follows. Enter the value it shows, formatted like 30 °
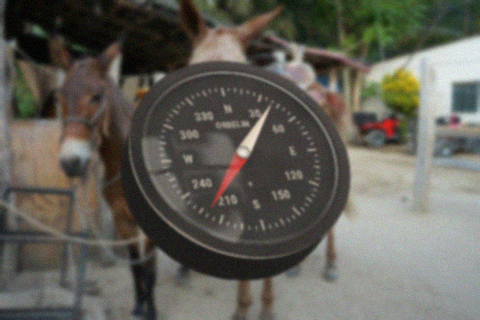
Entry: 220 °
